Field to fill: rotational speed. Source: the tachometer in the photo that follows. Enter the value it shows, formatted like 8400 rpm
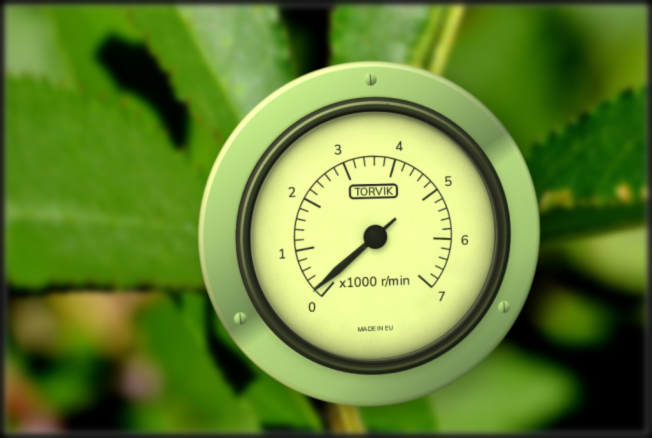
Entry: 200 rpm
